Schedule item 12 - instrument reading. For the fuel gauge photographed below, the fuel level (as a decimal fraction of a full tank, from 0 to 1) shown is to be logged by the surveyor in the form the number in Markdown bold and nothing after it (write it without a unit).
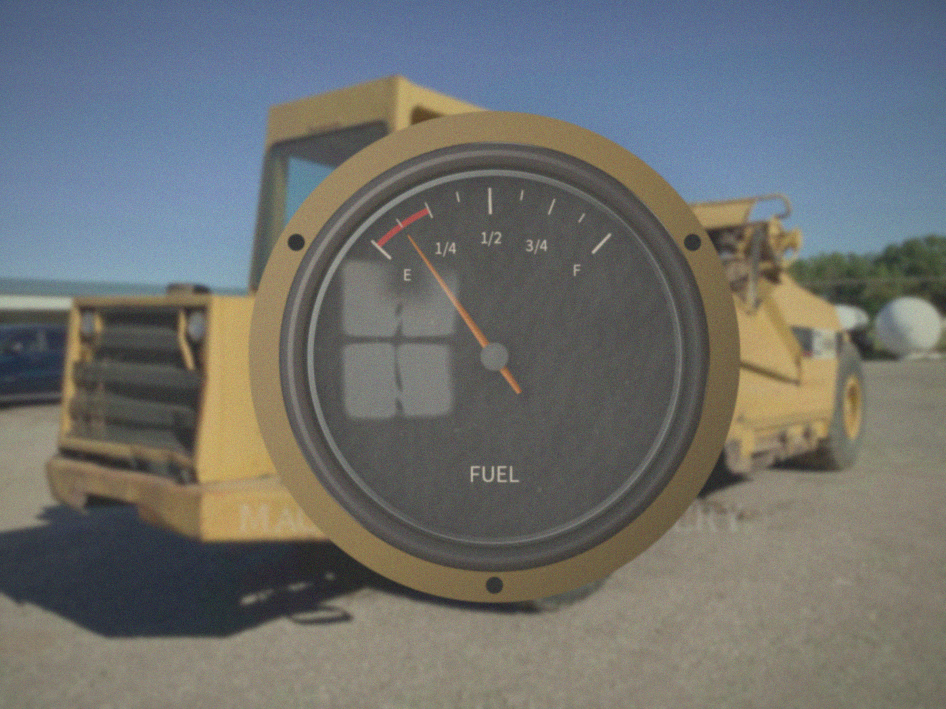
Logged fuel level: **0.125**
